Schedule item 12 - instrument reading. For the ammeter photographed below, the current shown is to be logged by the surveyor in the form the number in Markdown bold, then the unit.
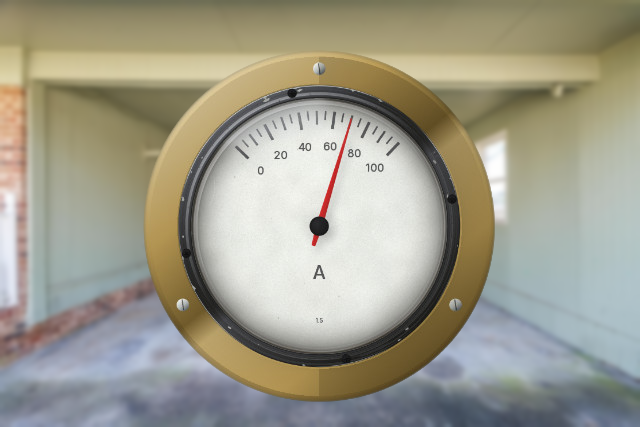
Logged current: **70** A
